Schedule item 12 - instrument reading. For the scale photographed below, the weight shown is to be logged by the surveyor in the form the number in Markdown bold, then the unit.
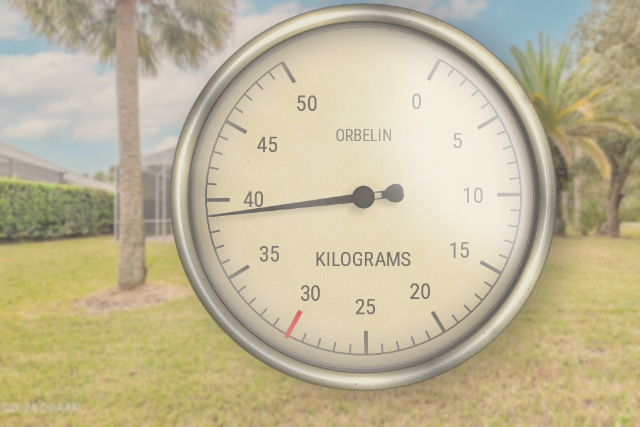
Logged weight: **39** kg
